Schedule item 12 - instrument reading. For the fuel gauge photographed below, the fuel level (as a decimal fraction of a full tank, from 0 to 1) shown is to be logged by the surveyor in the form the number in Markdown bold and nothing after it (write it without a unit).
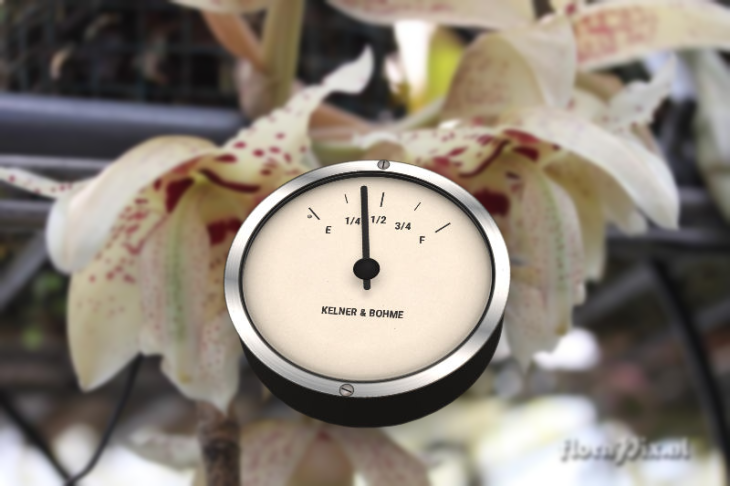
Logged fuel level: **0.375**
